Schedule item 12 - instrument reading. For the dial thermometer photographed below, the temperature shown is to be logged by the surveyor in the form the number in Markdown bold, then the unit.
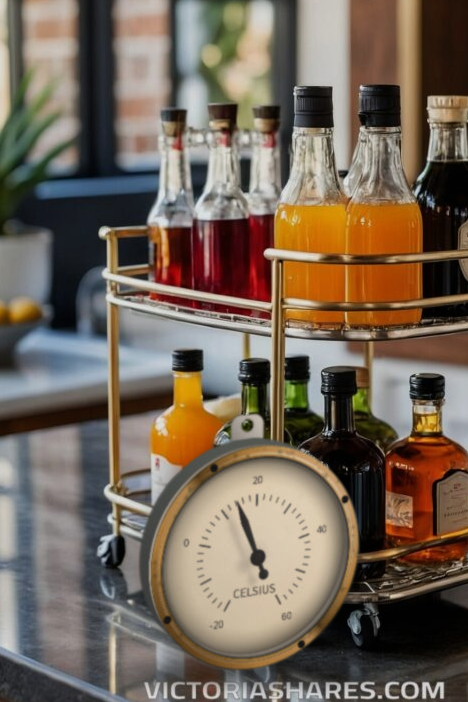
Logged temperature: **14** °C
